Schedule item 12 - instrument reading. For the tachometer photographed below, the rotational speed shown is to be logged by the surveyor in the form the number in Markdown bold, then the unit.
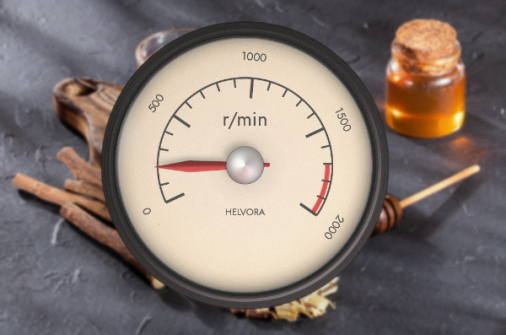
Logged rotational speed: **200** rpm
